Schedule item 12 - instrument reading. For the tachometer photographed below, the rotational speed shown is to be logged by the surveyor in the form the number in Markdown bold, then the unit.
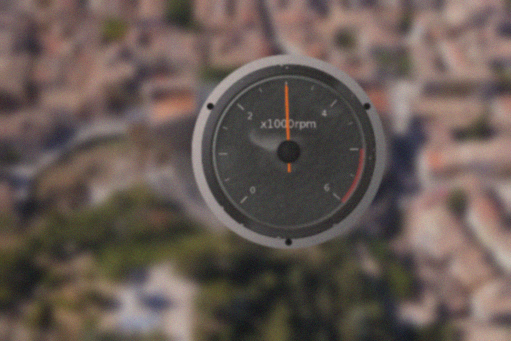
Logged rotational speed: **3000** rpm
